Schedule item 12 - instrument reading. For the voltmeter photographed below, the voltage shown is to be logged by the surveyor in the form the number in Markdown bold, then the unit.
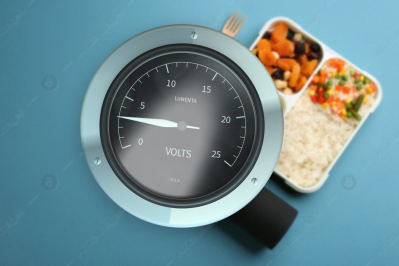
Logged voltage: **3** V
